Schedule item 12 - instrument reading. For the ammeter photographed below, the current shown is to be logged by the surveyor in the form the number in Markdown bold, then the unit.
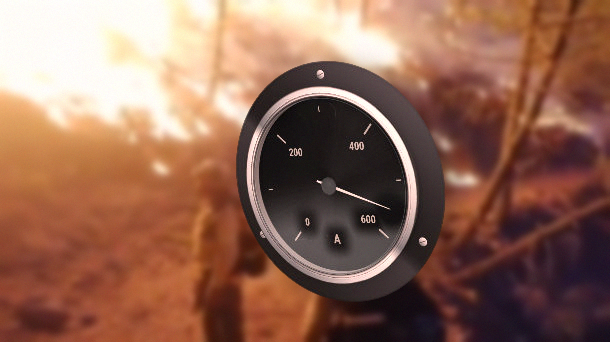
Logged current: **550** A
